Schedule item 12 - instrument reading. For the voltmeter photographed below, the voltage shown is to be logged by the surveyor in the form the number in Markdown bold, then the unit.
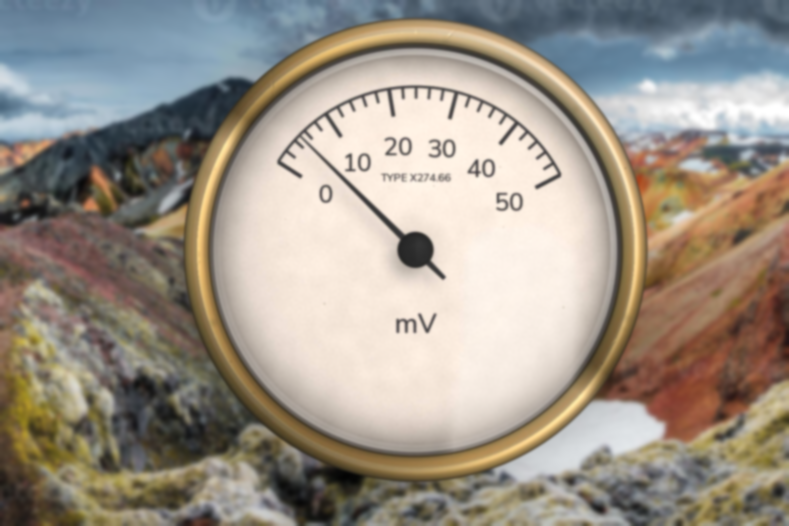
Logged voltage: **5** mV
